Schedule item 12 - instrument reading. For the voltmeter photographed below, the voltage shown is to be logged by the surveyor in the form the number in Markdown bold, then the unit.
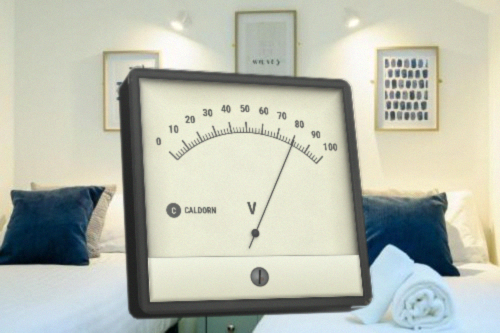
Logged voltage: **80** V
